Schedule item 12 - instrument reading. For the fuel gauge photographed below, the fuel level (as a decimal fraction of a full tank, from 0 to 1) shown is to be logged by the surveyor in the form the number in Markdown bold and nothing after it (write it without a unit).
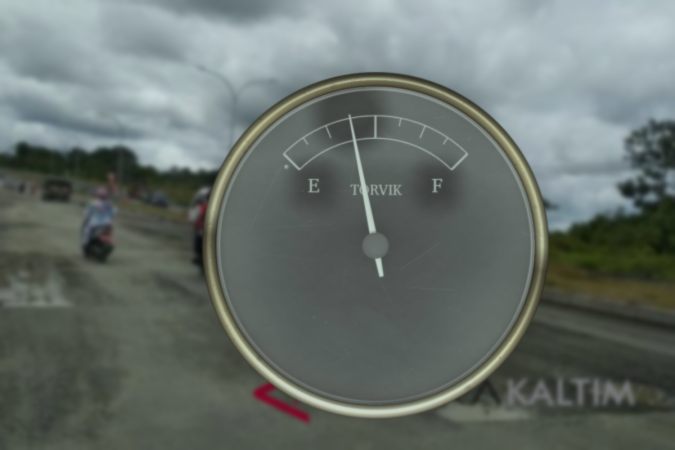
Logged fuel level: **0.375**
